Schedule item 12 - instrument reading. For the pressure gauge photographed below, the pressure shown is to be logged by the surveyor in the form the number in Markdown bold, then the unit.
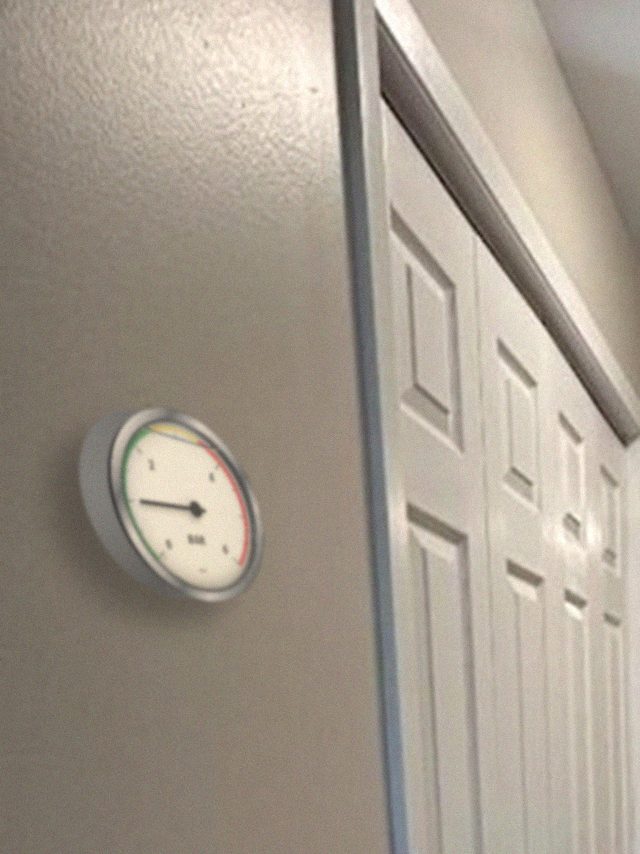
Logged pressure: **1** bar
